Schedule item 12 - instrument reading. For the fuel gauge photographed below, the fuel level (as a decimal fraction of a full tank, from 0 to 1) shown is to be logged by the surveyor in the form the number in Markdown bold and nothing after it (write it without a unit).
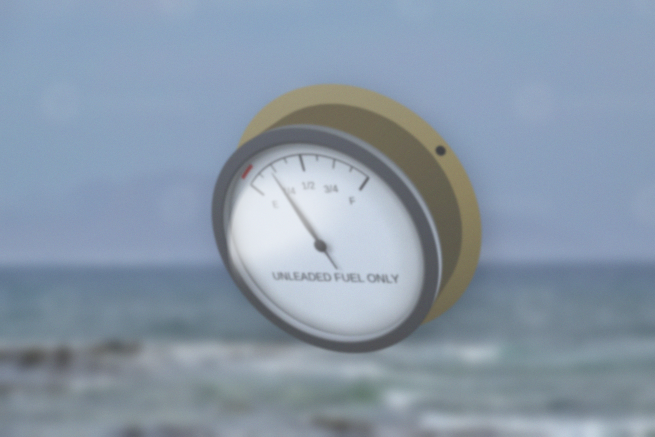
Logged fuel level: **0.25**
